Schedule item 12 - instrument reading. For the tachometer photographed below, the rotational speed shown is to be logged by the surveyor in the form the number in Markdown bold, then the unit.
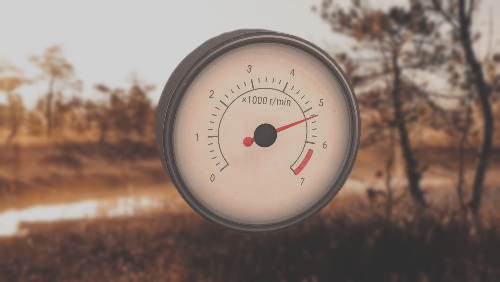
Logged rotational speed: **5200** rpm
